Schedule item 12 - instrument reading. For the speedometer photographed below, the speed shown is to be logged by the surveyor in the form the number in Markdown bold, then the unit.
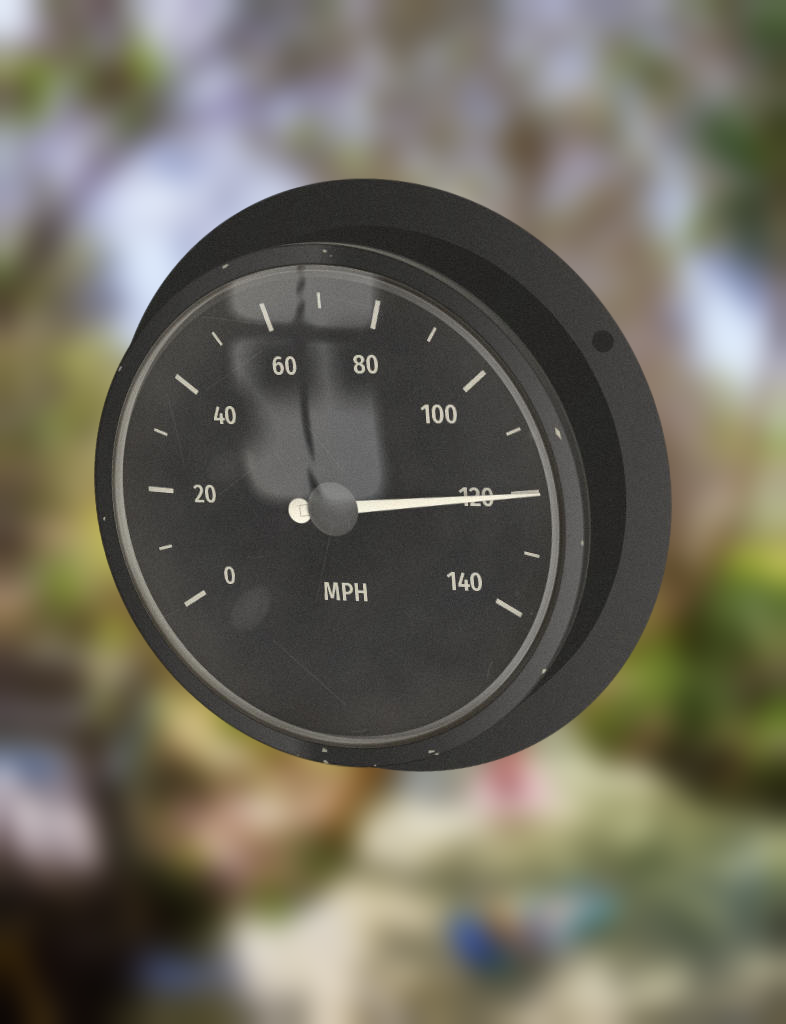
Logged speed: **120** mph
